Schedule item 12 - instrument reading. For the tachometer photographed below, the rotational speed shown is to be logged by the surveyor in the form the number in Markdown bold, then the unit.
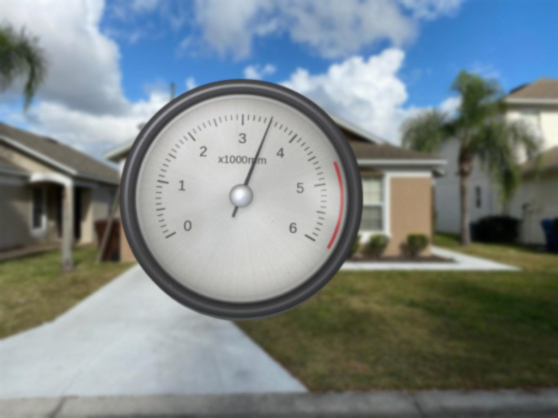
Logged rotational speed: **3500** rpm
